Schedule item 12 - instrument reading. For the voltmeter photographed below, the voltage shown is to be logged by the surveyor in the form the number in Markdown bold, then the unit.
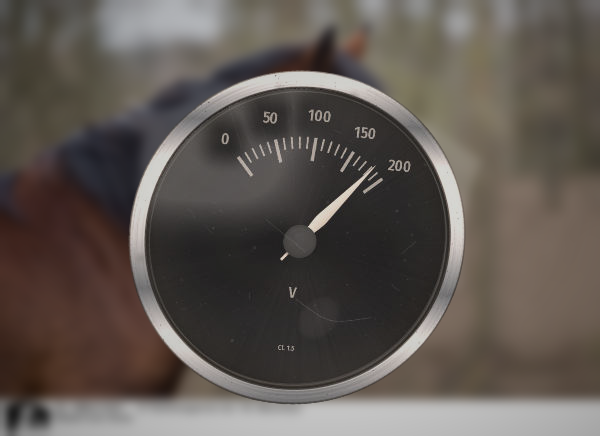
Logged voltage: **180** V
